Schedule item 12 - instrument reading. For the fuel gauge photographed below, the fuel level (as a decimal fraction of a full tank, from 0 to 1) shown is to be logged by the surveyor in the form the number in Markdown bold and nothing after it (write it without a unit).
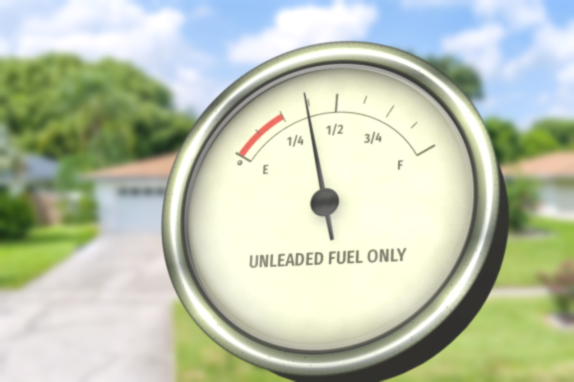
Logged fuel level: **0.375**
